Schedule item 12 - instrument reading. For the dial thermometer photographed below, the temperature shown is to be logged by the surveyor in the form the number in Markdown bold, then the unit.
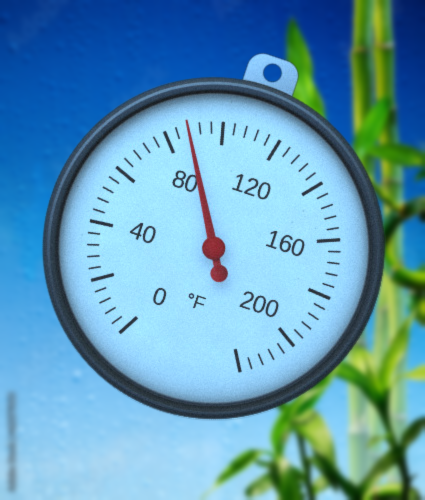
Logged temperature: **88** °F
